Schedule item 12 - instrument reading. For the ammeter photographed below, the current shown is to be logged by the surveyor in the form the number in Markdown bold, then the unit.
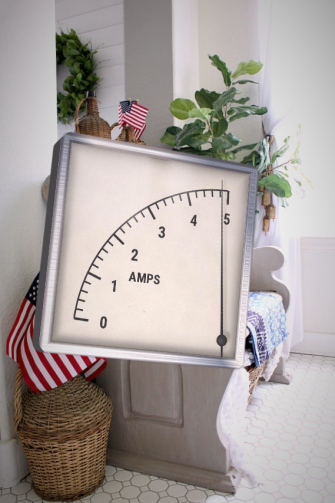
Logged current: **4.8** A
